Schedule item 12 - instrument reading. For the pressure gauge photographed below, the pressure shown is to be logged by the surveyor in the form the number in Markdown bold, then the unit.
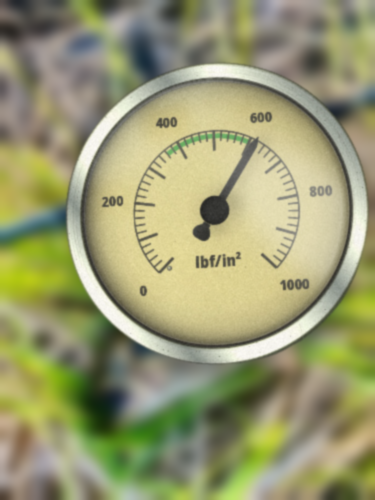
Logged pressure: **620** psi
